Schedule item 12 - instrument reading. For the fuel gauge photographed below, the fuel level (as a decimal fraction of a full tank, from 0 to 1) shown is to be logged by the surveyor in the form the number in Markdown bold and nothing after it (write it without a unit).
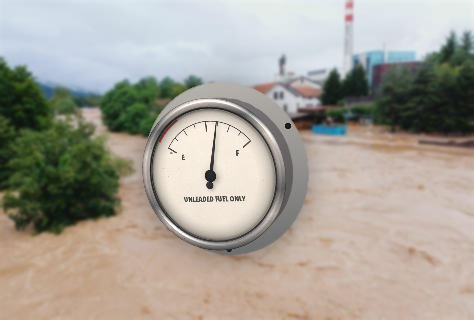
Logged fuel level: **0.625**
